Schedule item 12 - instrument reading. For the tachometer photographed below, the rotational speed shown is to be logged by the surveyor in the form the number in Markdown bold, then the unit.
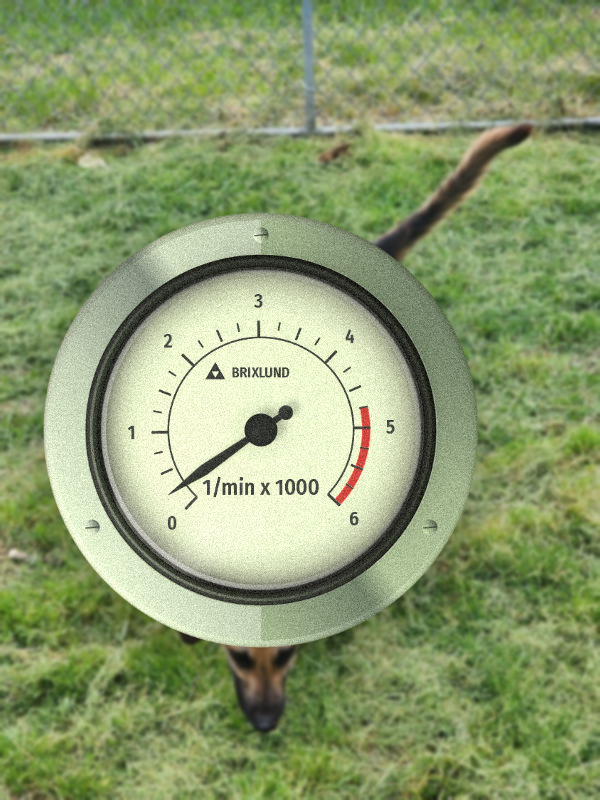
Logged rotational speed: **250** rpm
